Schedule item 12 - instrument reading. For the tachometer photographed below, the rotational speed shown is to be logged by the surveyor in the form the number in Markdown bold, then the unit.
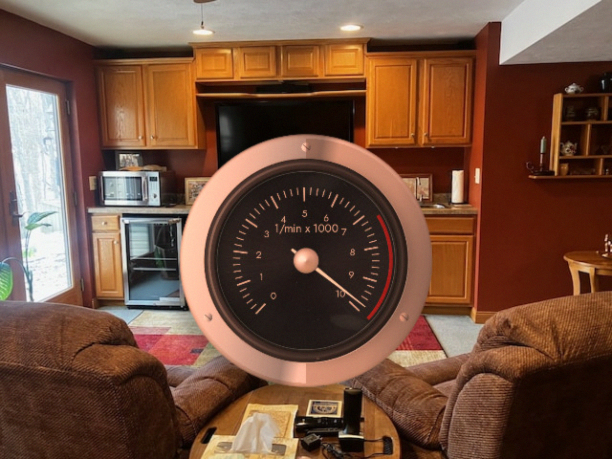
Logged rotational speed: **9800** rpm
